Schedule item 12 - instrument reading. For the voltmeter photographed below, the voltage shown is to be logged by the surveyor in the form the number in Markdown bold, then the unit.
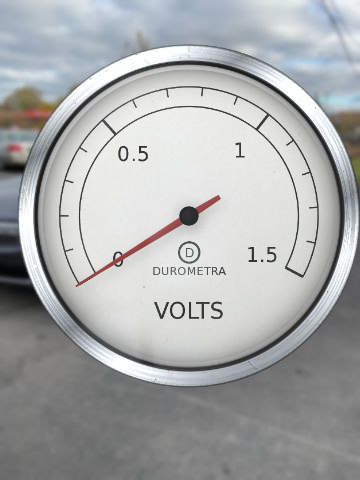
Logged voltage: **0** V
